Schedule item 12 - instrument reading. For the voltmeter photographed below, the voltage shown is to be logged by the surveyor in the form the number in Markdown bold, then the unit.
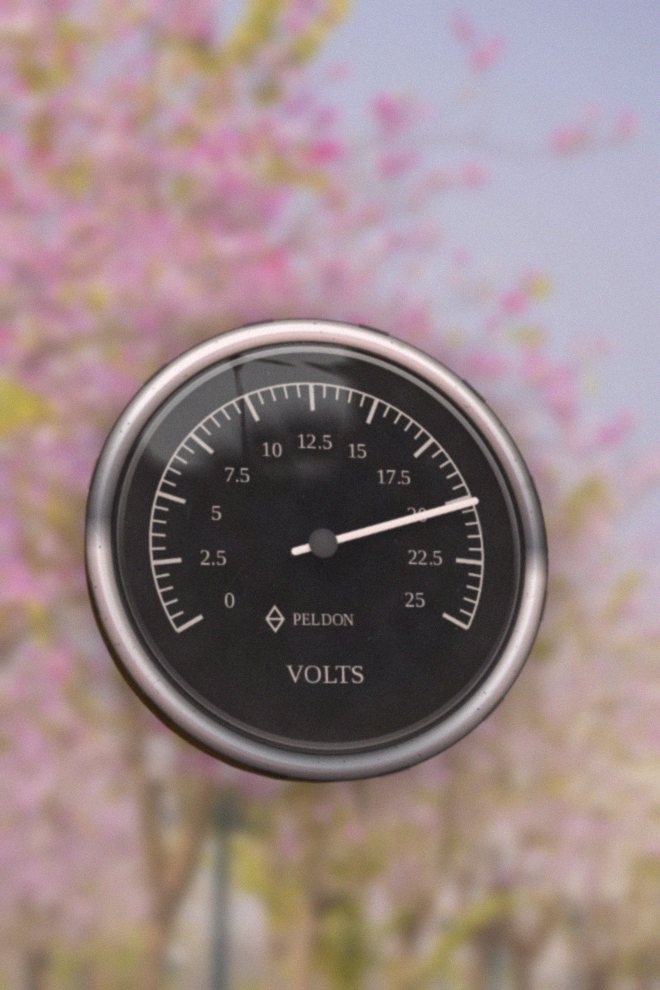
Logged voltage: **20.25** V
